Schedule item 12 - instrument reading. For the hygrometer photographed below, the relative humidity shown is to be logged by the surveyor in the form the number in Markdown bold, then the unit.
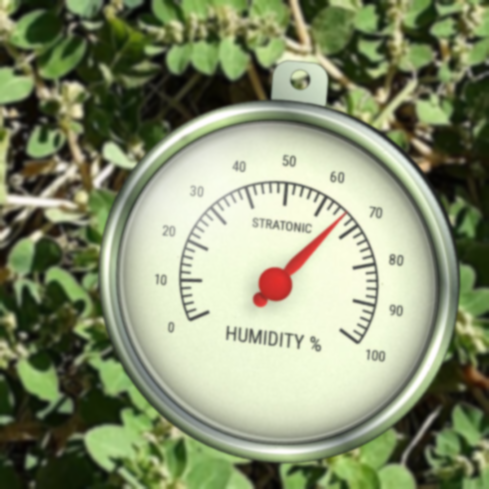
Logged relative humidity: **66** %
